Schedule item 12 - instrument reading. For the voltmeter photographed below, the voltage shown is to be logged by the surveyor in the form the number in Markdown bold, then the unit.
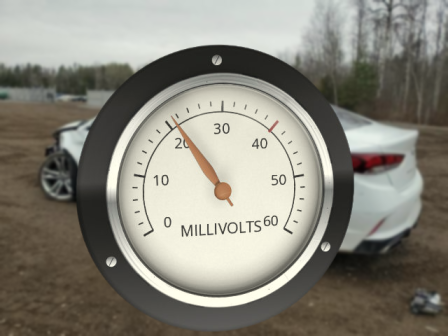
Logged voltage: **21** mV
